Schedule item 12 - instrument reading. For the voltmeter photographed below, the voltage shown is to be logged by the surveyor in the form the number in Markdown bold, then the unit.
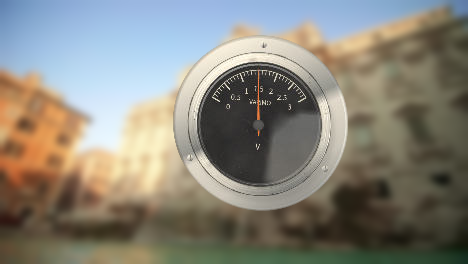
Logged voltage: **1.5** V
